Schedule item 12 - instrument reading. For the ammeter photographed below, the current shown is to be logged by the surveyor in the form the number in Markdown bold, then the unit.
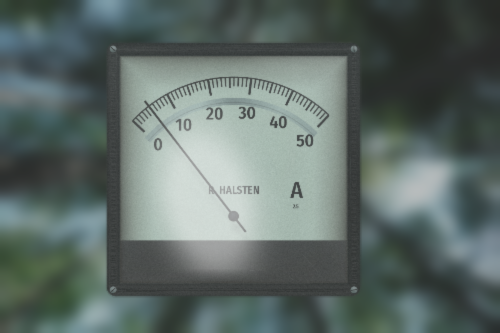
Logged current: **5** A
